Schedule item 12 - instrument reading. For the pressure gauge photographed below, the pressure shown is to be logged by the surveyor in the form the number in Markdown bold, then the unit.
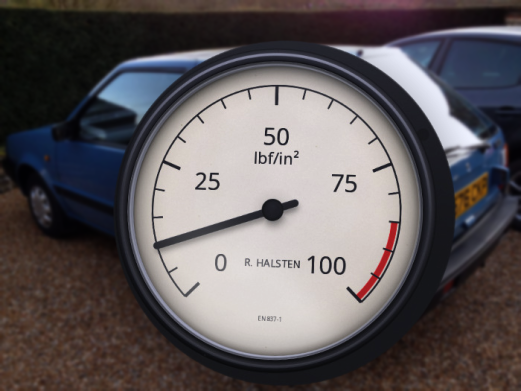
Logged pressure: **10** psi
